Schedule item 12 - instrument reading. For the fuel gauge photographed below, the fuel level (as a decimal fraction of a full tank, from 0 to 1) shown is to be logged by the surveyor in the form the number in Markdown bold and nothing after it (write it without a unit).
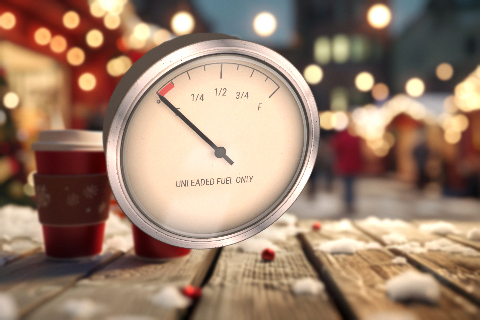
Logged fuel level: **0**
